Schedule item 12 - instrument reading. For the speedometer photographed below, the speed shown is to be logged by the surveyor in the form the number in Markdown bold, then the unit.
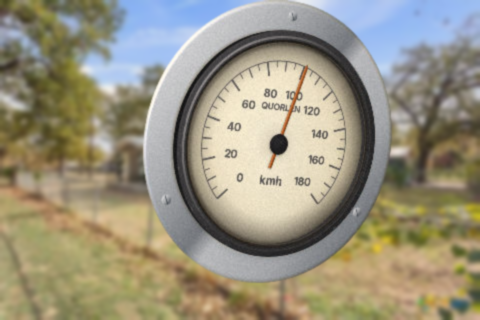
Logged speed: **100** km/h
